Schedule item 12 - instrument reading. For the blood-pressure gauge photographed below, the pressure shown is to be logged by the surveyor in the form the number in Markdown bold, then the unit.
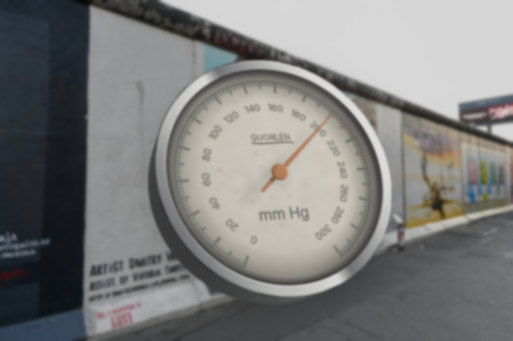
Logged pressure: **200** mmHg
